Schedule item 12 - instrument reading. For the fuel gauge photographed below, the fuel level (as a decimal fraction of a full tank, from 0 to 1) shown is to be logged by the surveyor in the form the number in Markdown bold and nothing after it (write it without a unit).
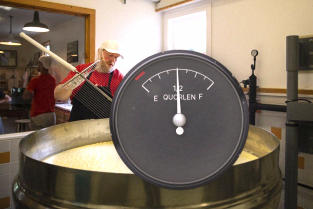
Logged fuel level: **0.5**
